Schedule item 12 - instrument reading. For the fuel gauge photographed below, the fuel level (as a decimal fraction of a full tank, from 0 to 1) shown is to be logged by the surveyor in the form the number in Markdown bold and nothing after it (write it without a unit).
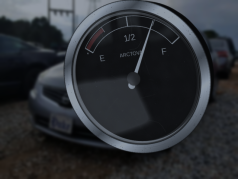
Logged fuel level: **0.75**
